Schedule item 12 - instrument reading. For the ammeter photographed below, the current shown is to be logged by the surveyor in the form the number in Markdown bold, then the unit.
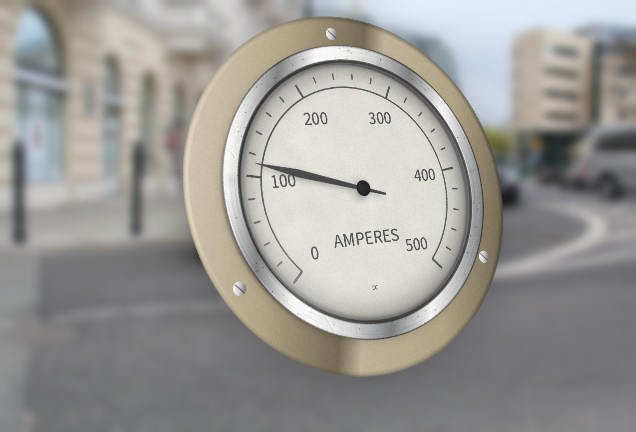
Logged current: **110** A
